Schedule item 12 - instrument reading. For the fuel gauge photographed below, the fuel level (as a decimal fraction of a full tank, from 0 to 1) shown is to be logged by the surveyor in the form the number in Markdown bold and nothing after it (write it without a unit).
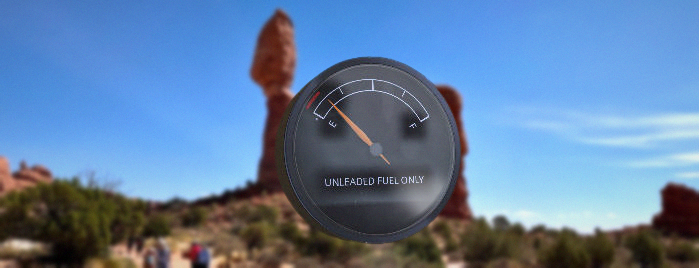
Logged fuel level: **0.125**
